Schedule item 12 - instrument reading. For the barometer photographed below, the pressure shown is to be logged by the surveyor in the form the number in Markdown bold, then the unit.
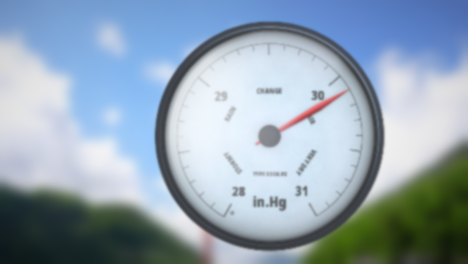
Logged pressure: **30.1** inHg
